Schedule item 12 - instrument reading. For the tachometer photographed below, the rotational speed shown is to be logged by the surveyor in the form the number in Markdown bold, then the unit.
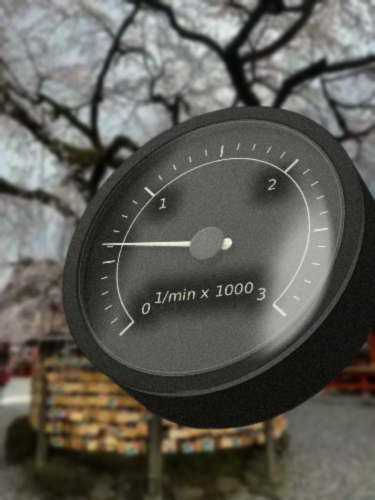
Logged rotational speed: **600** rpm
